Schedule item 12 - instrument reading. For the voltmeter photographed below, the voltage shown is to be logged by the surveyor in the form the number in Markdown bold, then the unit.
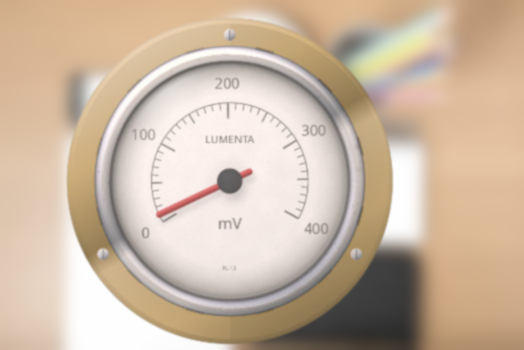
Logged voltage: **10** mV
